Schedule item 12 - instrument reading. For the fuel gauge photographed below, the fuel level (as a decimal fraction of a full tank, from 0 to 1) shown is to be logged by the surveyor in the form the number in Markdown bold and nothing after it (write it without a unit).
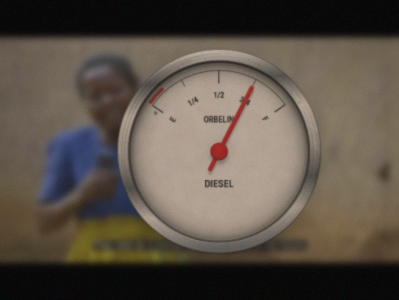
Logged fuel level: **0.75**
